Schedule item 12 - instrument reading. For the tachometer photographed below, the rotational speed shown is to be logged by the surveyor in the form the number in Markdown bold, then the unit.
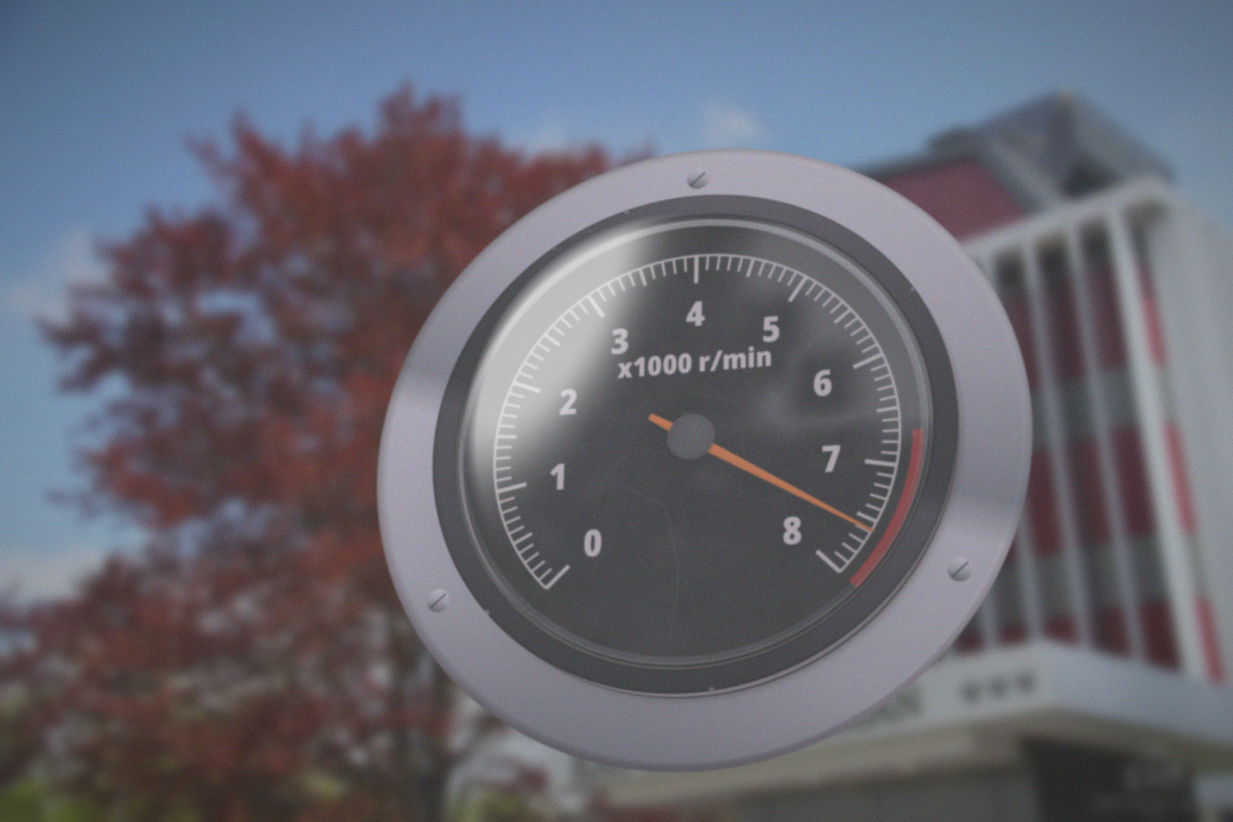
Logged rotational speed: **7600** rpm
